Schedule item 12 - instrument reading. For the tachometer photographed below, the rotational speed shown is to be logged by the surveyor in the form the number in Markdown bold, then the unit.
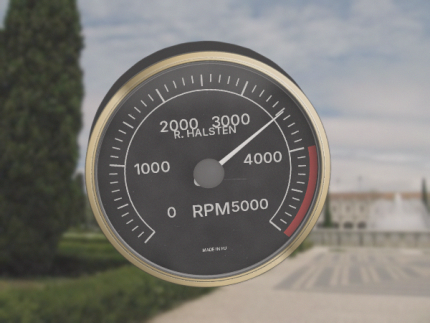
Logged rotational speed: **3500** rpm
